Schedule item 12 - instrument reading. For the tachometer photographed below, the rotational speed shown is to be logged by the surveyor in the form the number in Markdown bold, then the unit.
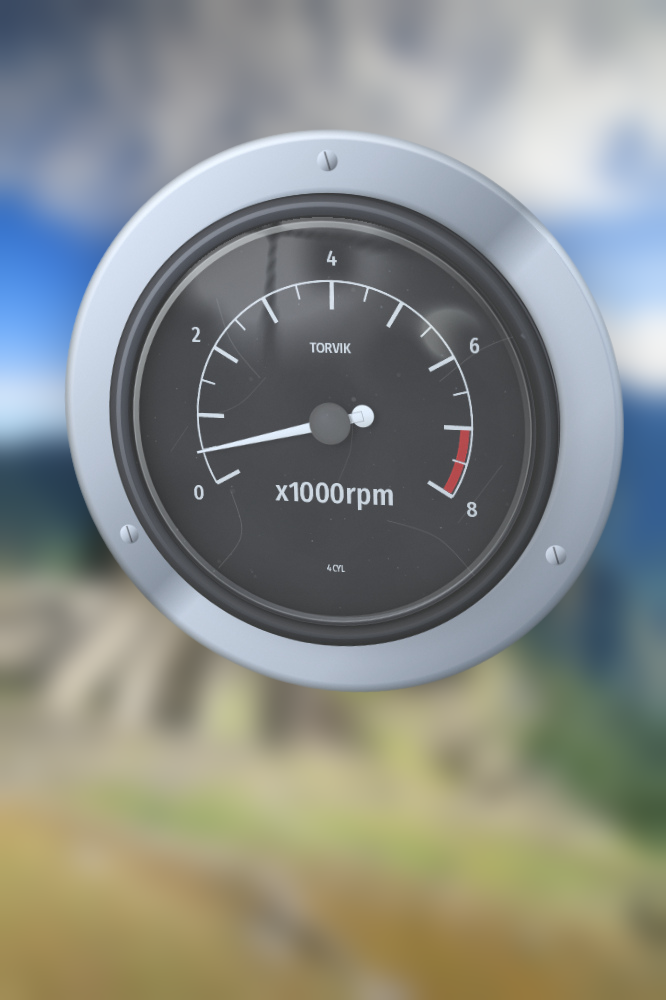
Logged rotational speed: **500** rpm
